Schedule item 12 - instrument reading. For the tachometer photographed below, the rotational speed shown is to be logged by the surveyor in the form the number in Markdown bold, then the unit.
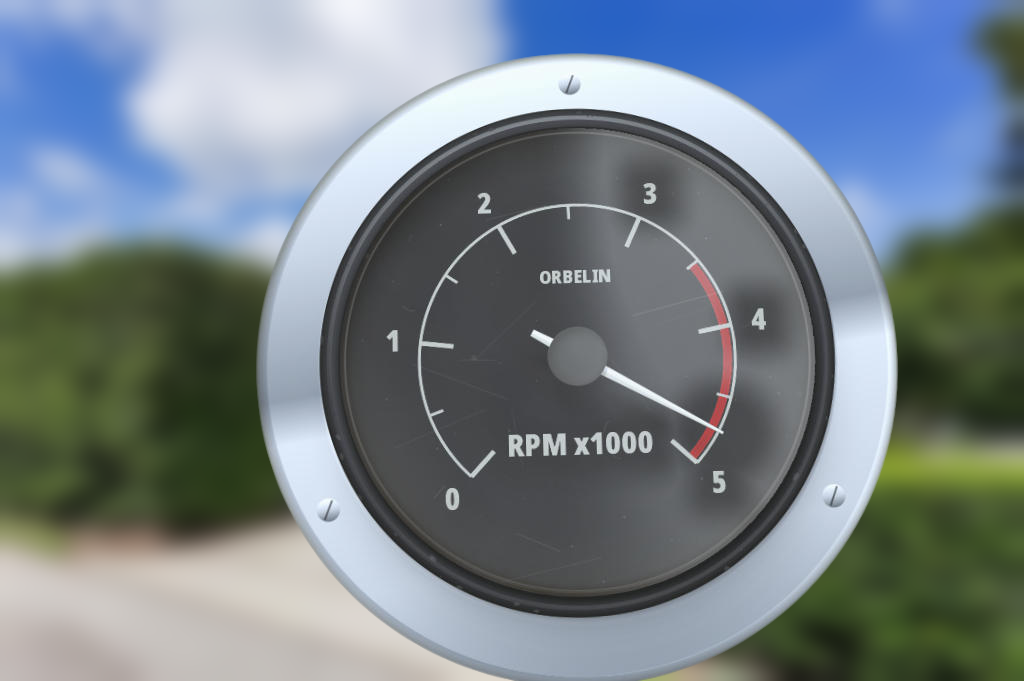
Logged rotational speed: **4750** rpm
